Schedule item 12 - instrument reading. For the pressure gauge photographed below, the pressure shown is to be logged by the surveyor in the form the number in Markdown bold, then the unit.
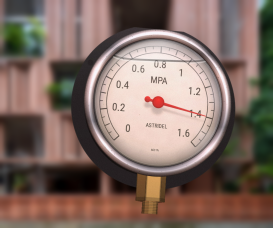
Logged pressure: **1.4** MPa
